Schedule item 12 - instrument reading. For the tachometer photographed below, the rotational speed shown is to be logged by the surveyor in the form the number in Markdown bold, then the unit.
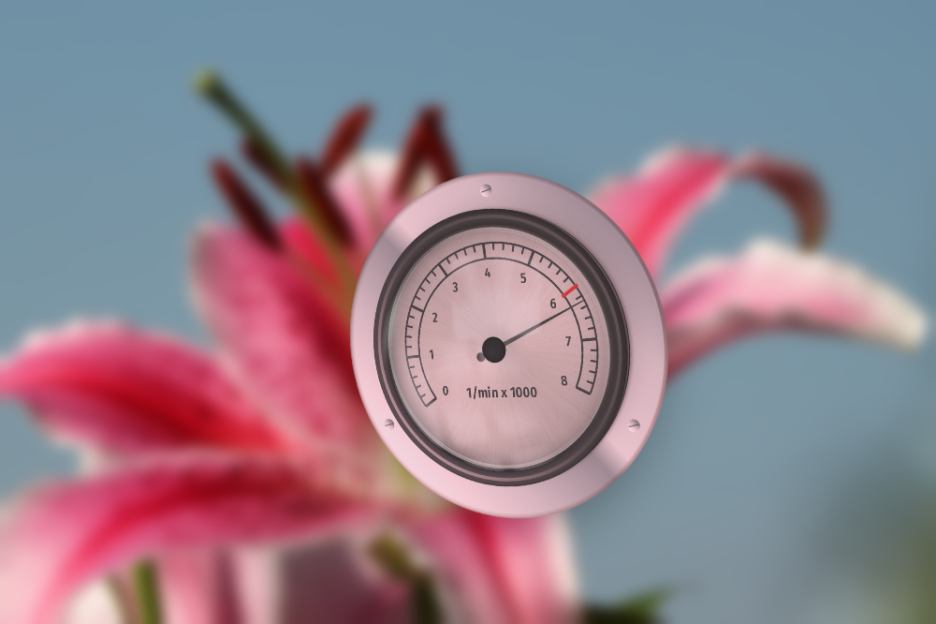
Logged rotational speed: **6300** rpm
